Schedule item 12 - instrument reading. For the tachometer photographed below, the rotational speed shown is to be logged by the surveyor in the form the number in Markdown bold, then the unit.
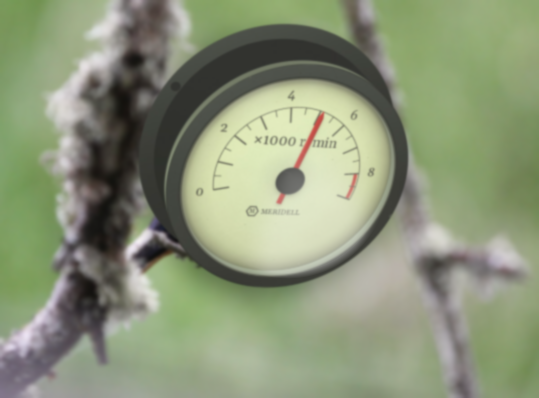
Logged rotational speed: **5000** rpm
